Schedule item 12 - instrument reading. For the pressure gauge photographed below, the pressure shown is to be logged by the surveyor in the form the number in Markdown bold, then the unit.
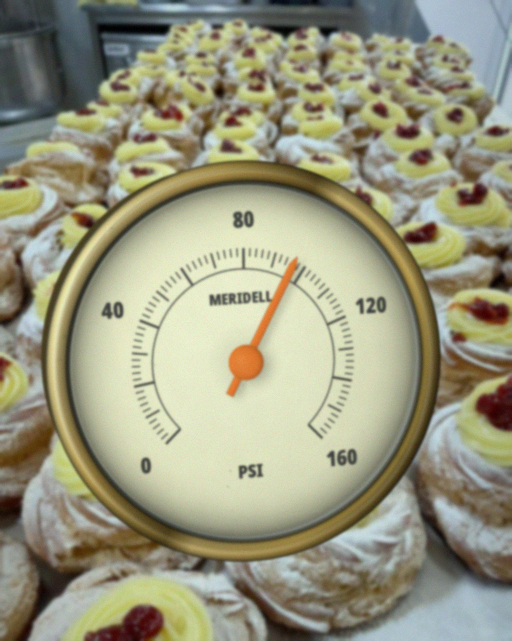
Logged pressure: **96** psi
